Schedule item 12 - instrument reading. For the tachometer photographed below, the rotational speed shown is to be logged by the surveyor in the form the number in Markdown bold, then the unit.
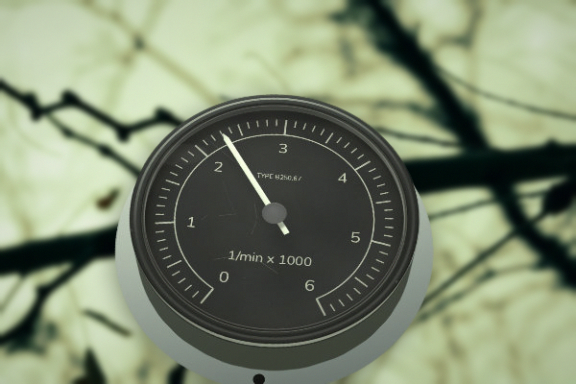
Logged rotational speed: **2300** rpm
